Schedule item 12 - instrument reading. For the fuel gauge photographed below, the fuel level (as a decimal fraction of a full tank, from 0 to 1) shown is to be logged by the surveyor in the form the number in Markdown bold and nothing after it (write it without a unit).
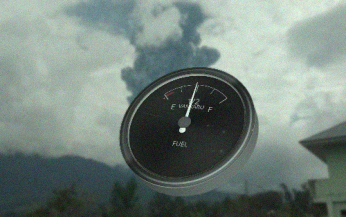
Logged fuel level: **0.5**
